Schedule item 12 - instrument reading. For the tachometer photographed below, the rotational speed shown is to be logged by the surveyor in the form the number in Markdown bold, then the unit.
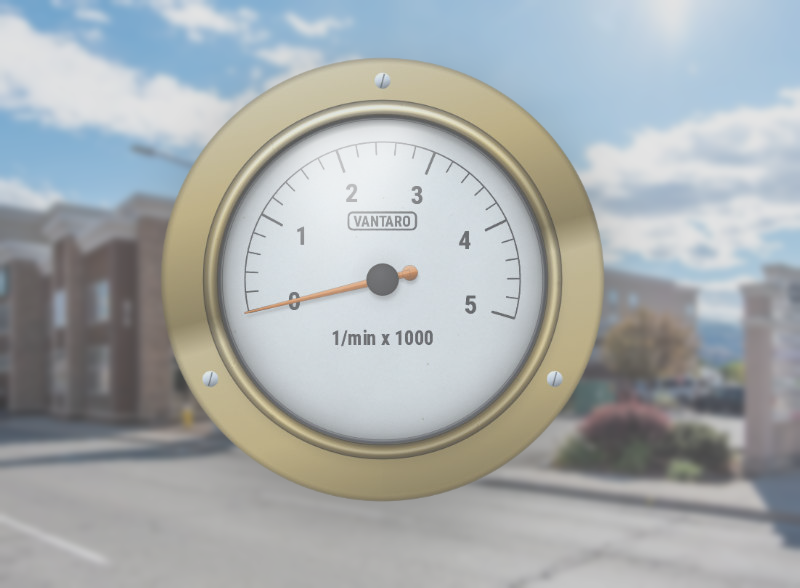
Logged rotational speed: **0** rpm
